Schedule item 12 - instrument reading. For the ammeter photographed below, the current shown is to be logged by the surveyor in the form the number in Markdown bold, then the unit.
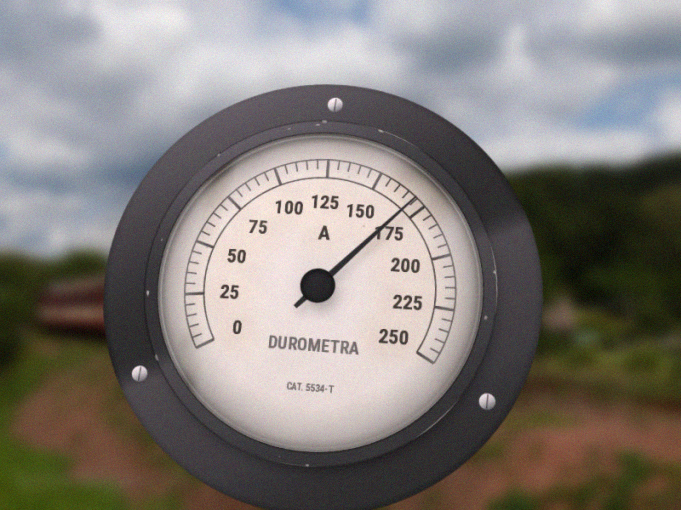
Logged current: **170** A
